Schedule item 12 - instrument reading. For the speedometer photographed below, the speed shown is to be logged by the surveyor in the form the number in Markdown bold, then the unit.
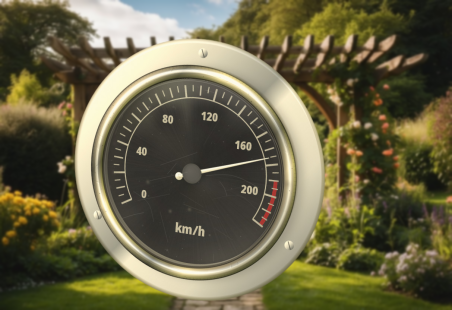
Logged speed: **175** km/h
